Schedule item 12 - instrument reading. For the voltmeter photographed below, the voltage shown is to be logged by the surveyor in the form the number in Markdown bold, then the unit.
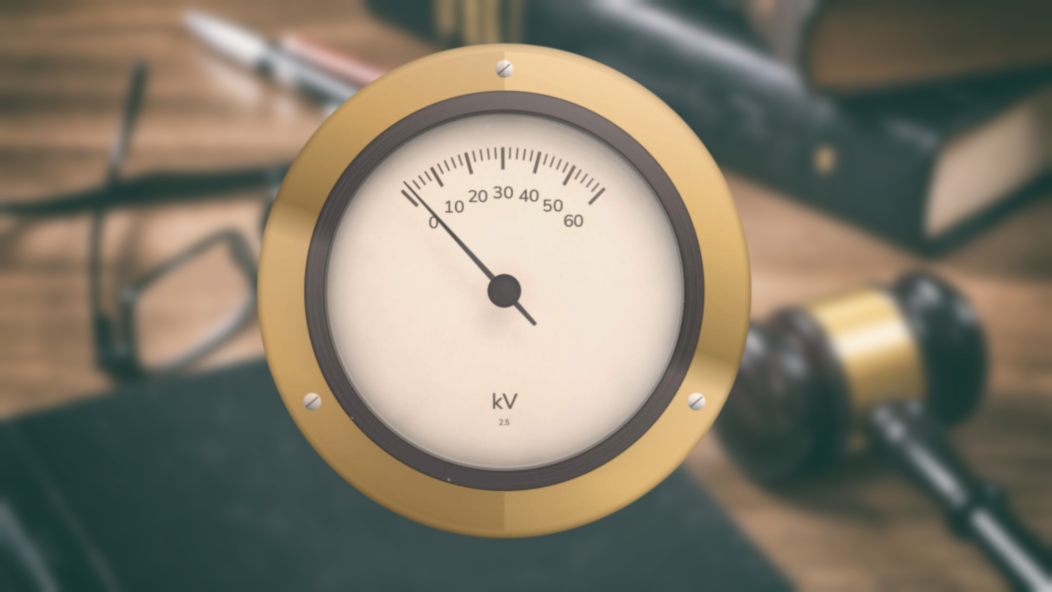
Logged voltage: **2** kV
